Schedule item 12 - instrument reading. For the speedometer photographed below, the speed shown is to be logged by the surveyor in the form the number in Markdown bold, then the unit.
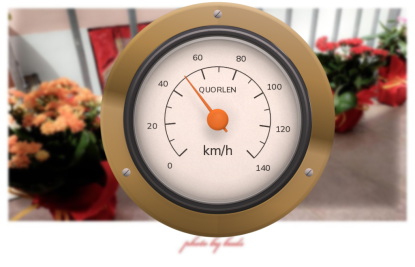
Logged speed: **50** km/h
